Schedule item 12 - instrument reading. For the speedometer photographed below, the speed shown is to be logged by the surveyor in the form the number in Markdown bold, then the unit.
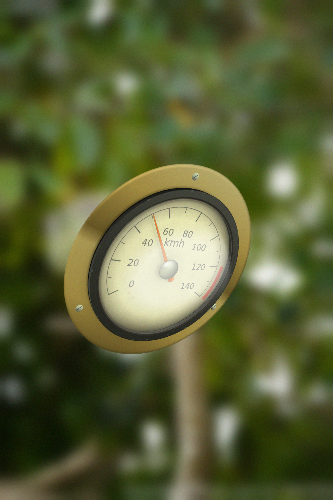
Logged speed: **50** km/h
